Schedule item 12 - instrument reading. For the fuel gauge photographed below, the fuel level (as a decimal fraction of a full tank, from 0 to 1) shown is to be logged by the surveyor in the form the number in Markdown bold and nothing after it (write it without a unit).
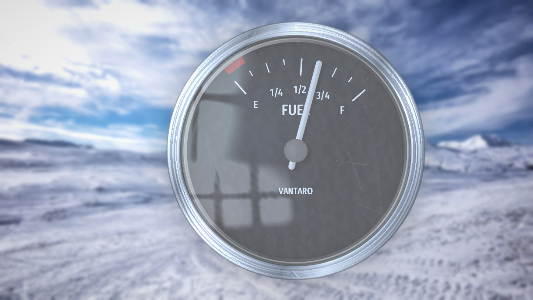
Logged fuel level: **0.625**
